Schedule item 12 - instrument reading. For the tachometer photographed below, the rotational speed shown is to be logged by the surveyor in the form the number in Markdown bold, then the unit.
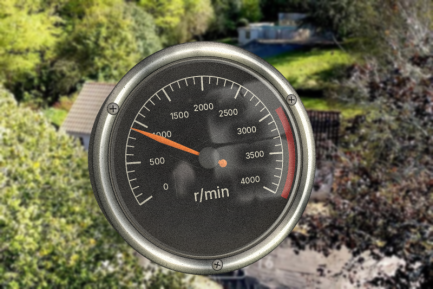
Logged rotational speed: **900** rpm
